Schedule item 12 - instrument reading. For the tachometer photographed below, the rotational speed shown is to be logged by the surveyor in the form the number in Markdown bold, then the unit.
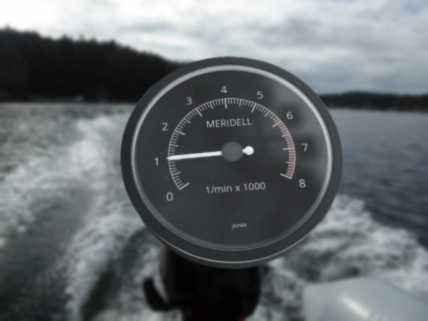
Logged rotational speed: **1000** rpm
